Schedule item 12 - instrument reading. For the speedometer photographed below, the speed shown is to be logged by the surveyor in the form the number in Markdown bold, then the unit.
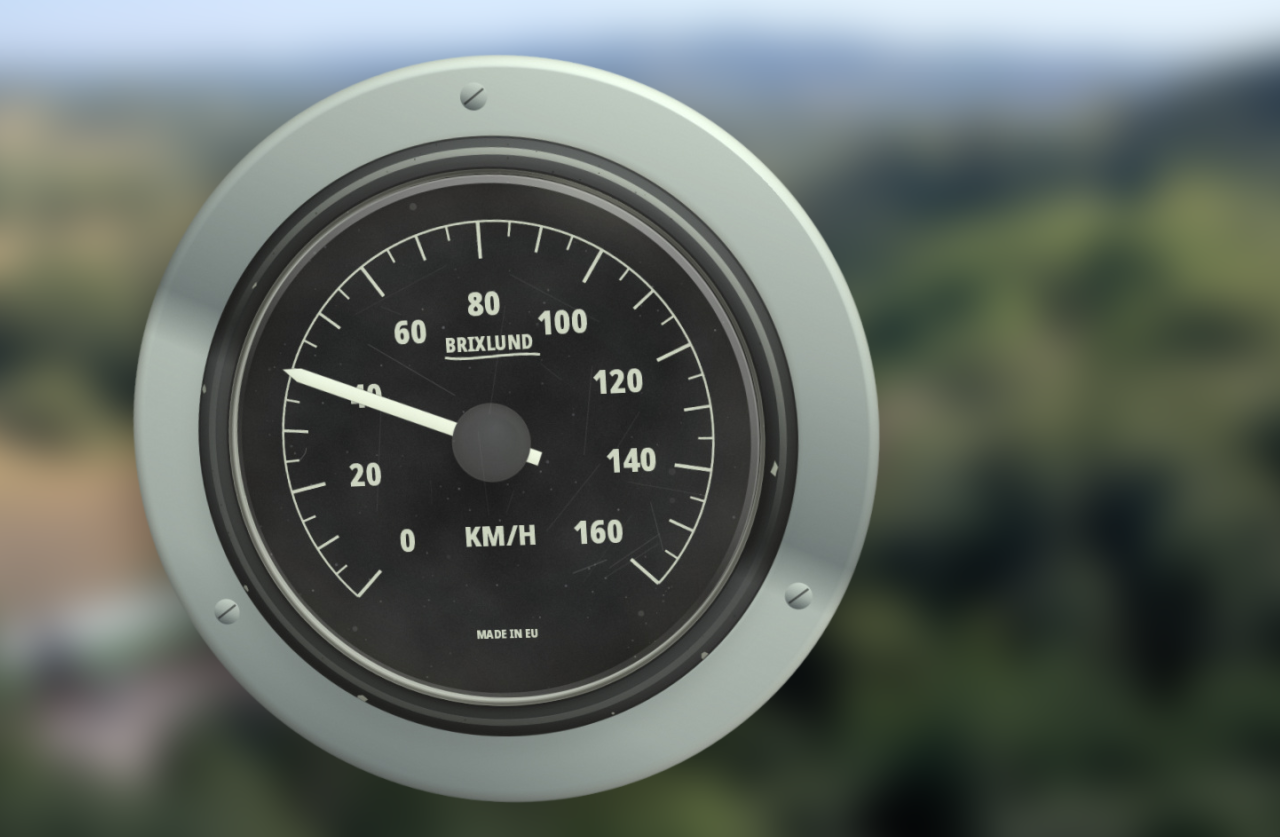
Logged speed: **40** km/h
